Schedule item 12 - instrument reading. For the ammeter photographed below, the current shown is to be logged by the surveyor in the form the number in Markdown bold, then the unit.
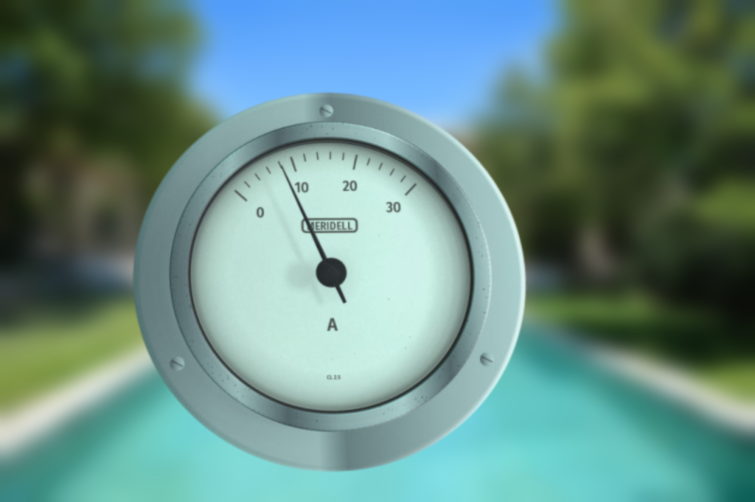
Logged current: **8** A
